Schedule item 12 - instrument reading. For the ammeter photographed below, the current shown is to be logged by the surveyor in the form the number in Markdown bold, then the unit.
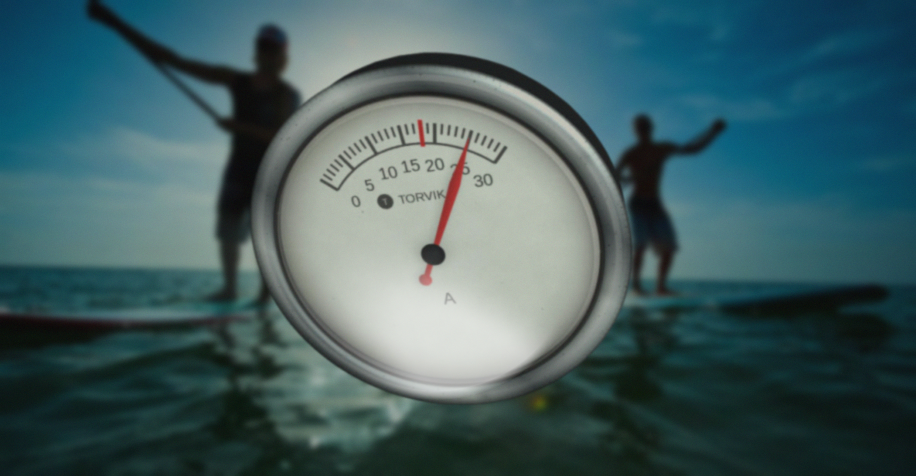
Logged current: **25** A
